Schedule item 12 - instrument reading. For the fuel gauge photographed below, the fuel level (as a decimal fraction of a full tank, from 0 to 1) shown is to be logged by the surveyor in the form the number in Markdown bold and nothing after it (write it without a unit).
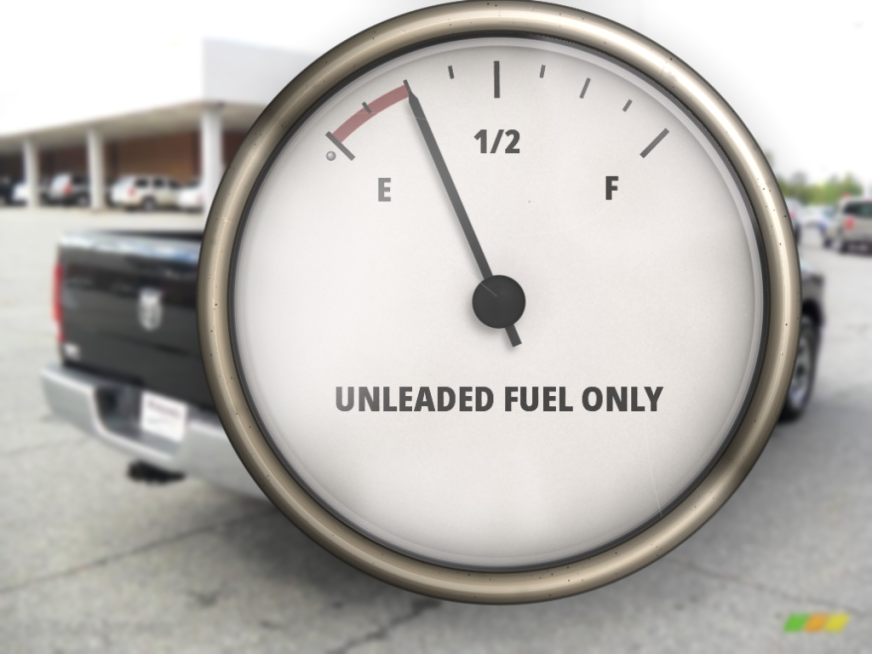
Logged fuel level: **0.25**
